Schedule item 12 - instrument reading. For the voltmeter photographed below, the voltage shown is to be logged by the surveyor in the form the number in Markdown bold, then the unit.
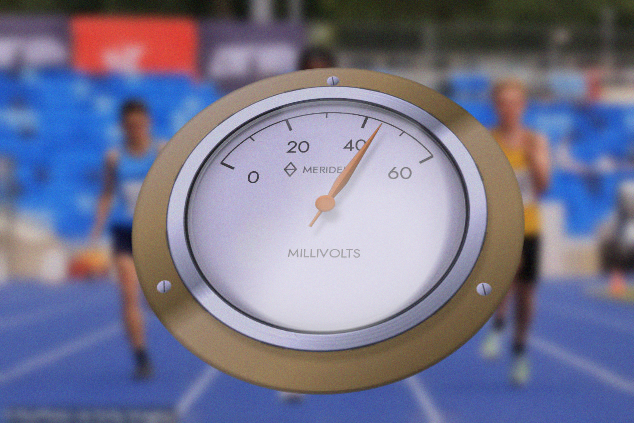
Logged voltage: **45** mV
